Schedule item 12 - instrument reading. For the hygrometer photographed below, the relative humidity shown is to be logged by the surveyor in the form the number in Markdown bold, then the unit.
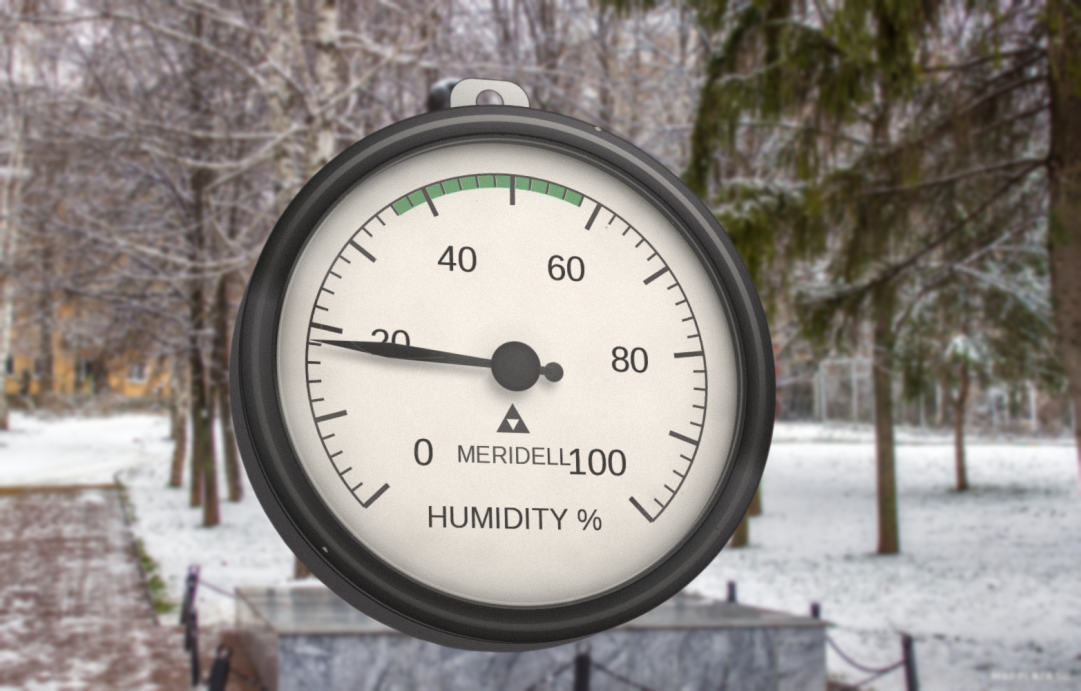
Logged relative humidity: **18** %
